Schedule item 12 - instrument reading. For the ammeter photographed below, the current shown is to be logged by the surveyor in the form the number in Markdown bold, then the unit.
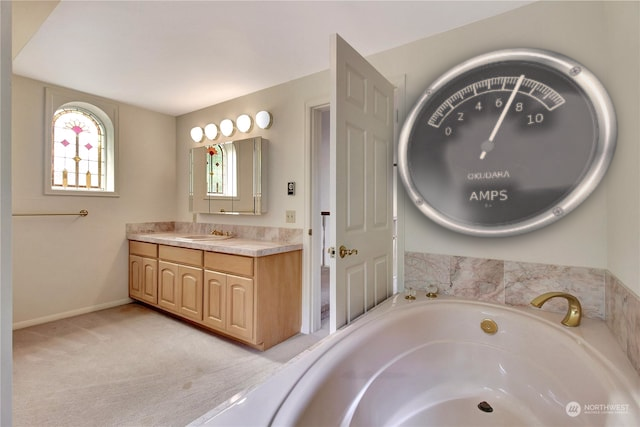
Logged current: **7** A
